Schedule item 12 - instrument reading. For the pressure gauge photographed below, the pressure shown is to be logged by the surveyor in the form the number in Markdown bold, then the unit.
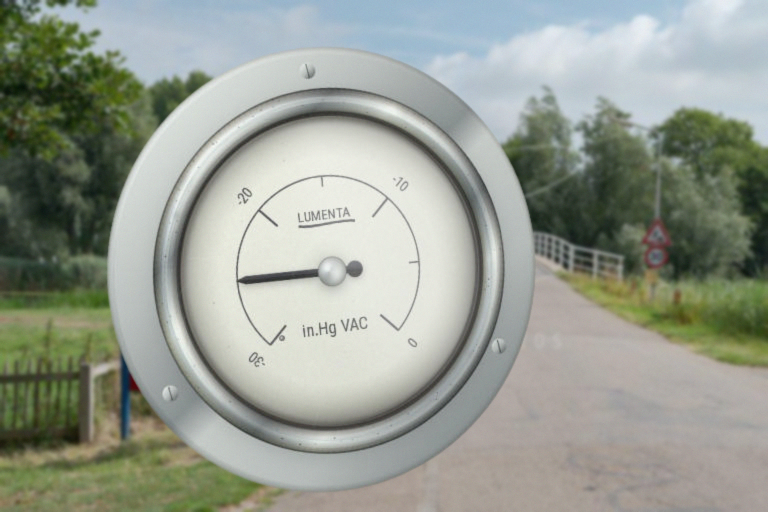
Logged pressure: **-25** inHg
